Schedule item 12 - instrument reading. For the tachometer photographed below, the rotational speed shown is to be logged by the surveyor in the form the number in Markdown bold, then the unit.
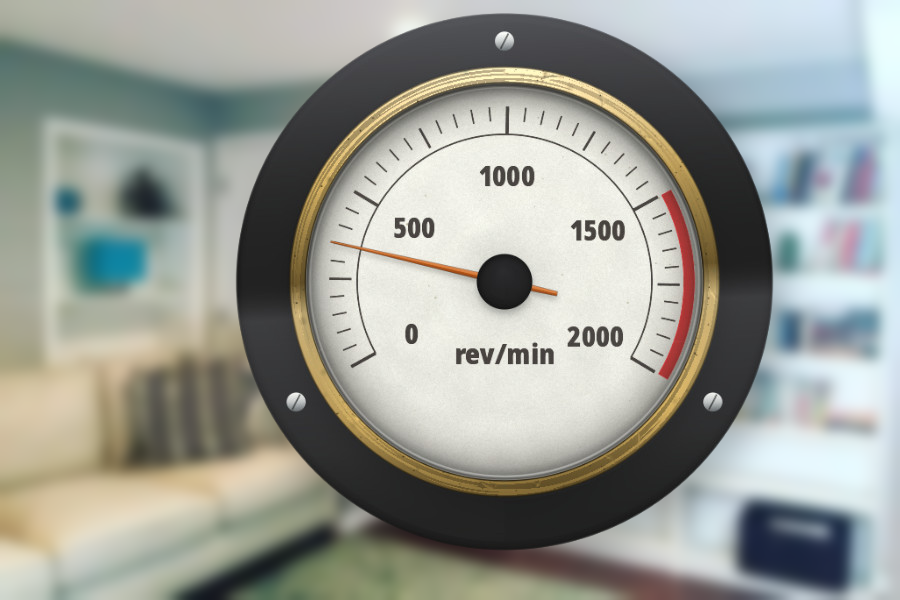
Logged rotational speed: **350** rpm
